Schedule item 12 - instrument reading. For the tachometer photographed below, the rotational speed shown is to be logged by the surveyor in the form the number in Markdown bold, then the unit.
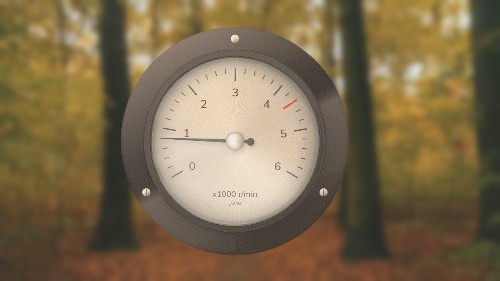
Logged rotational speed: **800** rpm
